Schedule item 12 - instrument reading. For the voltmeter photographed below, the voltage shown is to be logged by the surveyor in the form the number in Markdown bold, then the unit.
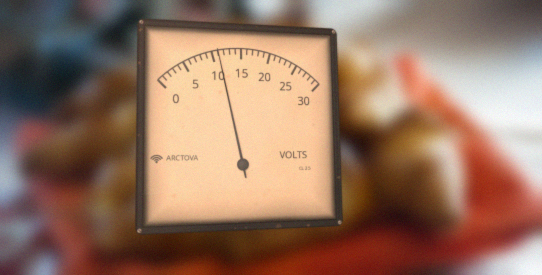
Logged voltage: **11** V
